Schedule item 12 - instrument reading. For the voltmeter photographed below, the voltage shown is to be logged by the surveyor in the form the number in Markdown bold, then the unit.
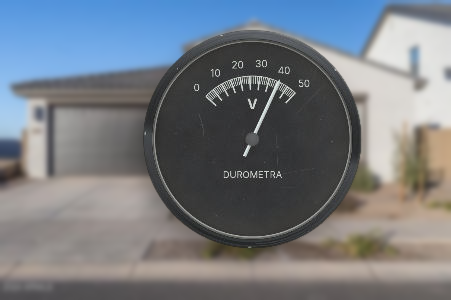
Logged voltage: **40** V
